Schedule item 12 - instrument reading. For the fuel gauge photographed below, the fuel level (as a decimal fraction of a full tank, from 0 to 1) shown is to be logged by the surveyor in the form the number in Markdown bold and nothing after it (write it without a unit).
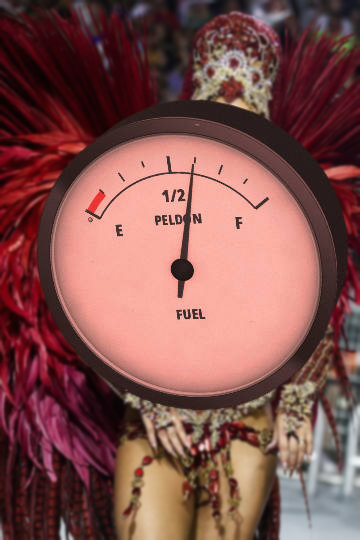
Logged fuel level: **0.625**
